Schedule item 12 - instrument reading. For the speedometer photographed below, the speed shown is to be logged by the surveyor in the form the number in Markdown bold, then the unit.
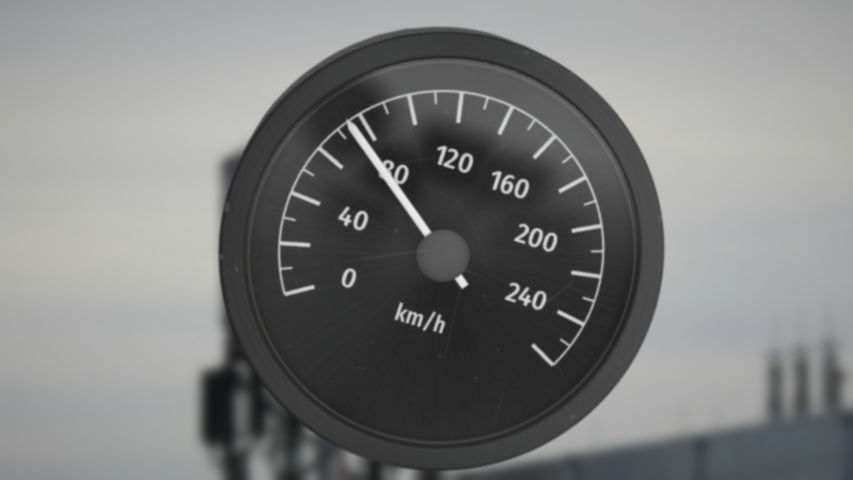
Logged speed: **75** km/h
